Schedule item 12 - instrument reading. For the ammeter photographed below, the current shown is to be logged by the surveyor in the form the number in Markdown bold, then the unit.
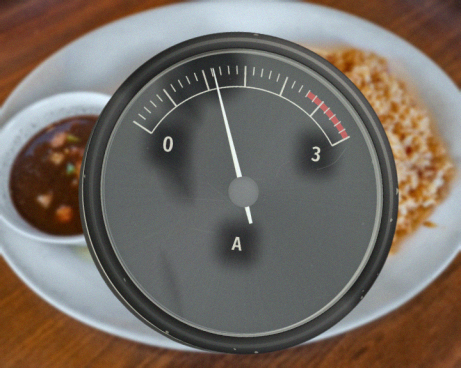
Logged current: **1.1** A
